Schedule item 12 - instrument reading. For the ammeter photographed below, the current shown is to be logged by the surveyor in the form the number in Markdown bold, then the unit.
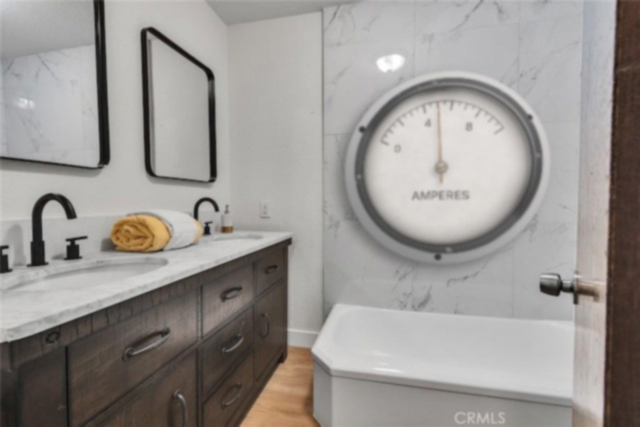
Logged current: **5** A
